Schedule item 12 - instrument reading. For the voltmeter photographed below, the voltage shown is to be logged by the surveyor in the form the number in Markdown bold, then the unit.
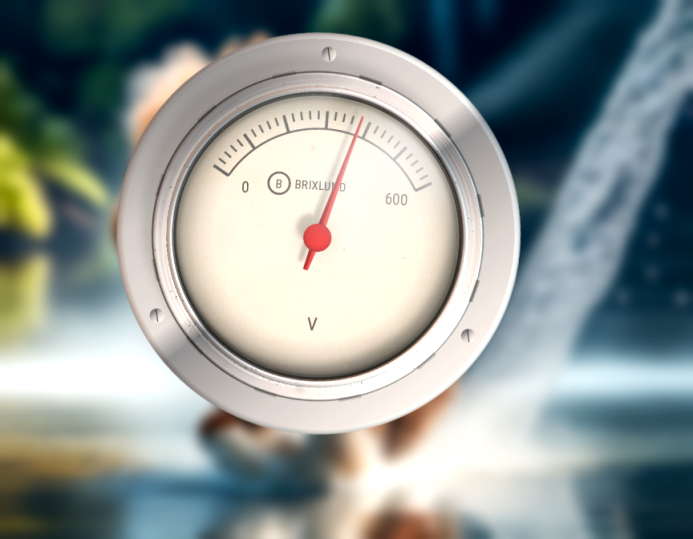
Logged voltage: **380** V
